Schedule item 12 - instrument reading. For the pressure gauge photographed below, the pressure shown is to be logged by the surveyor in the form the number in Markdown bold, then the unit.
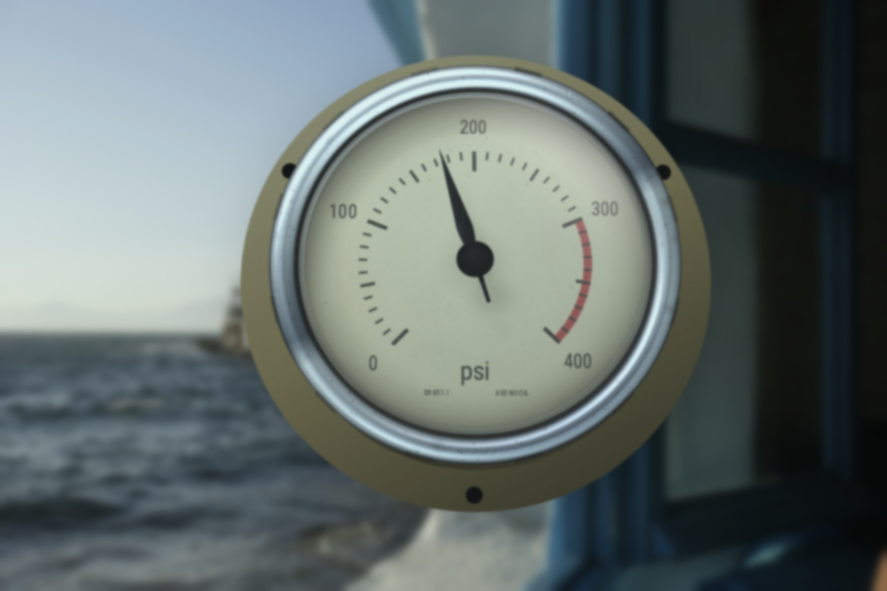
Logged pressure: **175** psi
